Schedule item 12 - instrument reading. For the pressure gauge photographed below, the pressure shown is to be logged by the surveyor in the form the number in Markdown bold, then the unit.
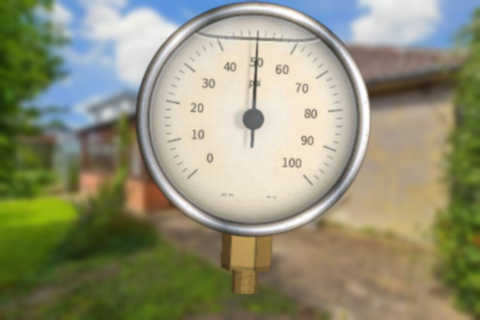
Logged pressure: **50** psi
